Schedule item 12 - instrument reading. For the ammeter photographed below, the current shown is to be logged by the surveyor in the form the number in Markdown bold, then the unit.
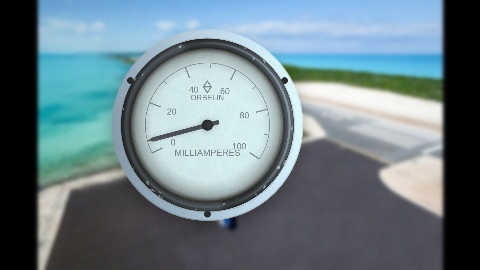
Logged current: **5** mA
